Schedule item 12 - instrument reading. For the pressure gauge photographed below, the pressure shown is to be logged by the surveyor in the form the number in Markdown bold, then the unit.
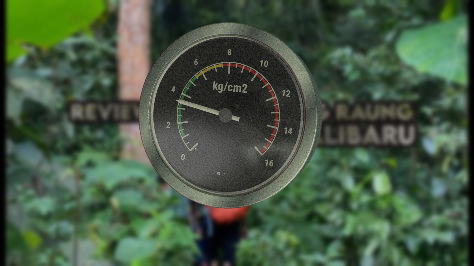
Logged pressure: **3.5** kg/cm²
